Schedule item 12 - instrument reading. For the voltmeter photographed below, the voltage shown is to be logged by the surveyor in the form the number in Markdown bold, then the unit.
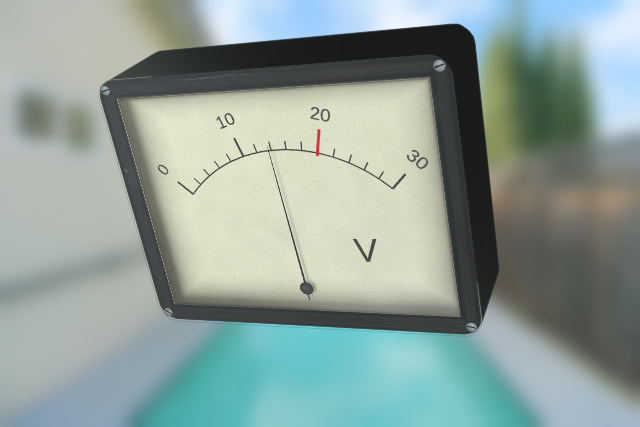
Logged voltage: **14** V
